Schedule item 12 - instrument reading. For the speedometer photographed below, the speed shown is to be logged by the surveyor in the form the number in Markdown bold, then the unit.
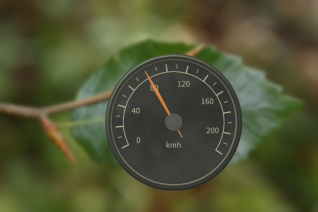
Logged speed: **80** km/h
